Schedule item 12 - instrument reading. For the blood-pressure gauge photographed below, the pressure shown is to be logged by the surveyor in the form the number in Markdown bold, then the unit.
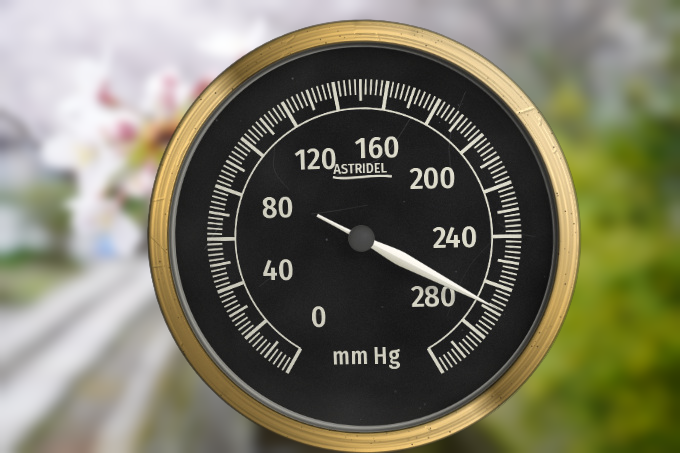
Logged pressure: **268** mmHg
